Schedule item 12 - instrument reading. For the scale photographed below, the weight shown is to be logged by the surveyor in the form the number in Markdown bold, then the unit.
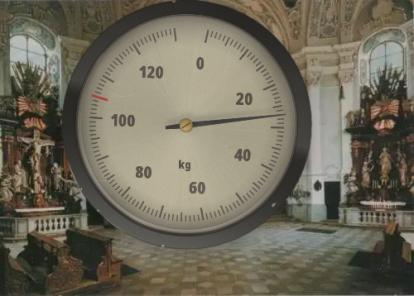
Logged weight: **27** kg
